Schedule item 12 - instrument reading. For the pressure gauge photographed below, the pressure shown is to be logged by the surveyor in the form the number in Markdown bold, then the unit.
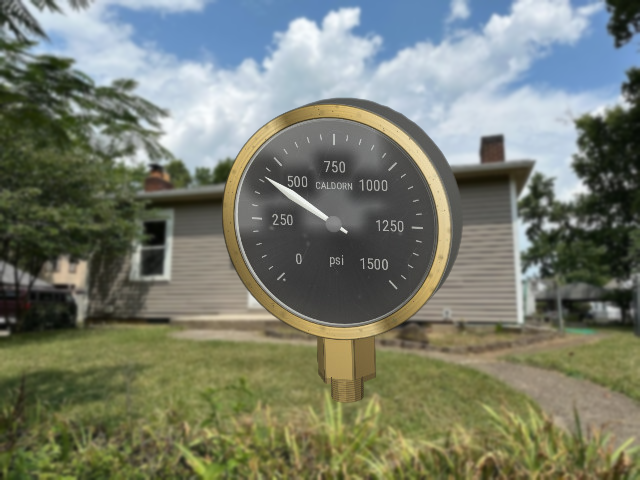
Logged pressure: **425** psi
